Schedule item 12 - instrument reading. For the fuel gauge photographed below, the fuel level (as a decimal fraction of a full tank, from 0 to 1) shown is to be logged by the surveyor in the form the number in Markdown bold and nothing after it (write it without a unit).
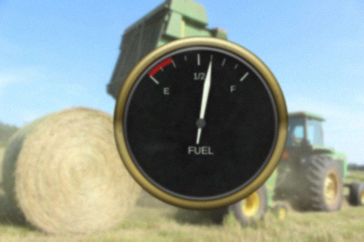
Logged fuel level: **0.625**
